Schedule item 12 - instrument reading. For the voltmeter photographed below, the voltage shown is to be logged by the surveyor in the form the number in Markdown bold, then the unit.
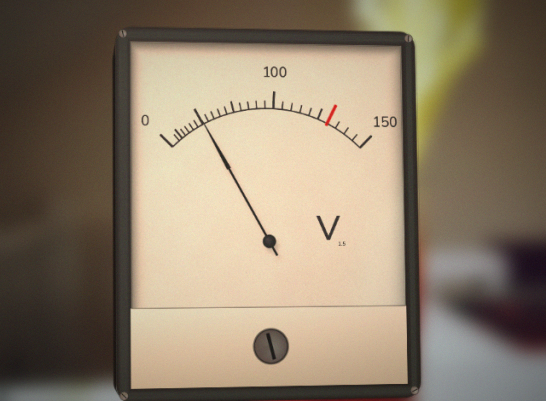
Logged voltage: **50** V
